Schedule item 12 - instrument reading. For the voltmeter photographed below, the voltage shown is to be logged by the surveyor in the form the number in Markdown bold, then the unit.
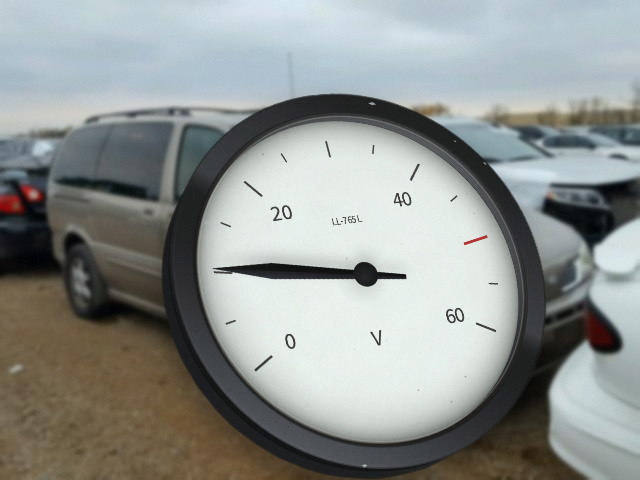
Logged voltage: **10** V
